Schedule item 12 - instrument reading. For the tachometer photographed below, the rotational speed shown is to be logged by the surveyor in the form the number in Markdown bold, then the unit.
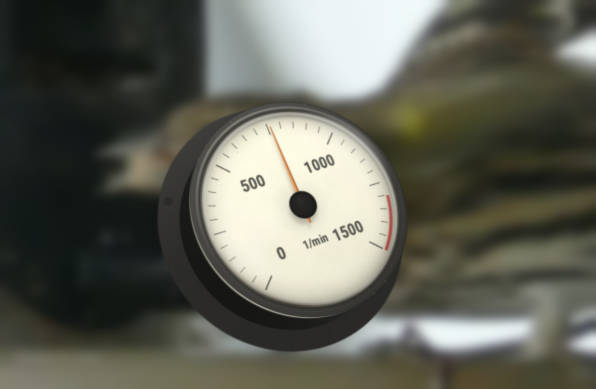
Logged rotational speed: **750** rpm
